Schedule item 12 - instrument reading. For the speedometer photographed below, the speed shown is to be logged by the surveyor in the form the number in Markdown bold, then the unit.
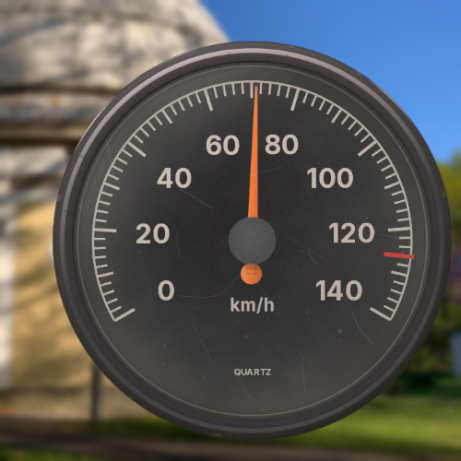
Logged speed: **71** km/h
